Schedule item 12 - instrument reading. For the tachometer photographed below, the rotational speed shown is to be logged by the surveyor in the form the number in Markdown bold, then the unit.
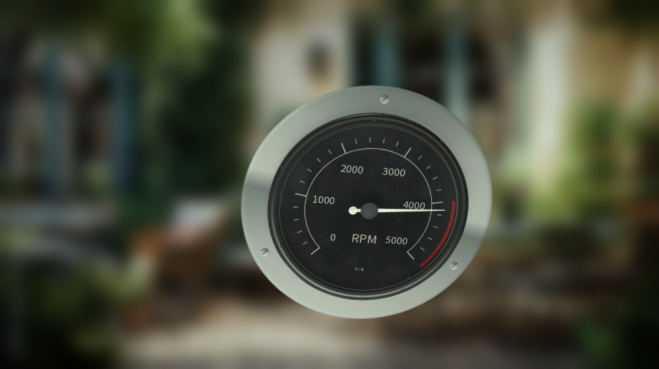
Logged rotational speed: **4100** rpm
